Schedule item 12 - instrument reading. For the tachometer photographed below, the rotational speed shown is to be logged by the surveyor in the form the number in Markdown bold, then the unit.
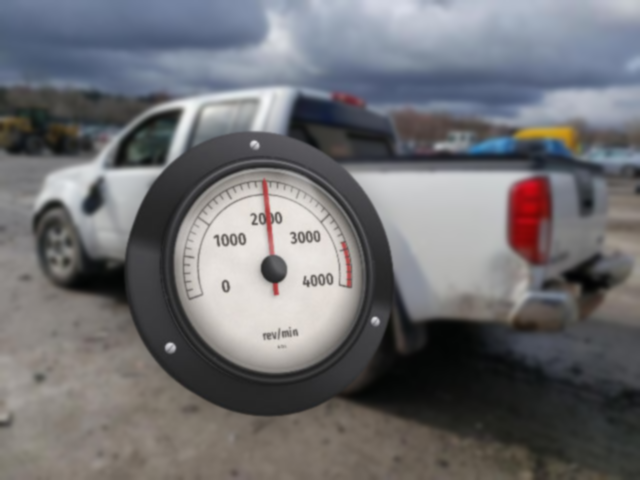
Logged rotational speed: **2000** rpm
